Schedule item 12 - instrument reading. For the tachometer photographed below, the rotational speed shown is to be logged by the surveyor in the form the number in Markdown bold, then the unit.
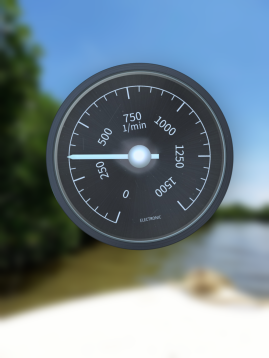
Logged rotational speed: **350** rpm
